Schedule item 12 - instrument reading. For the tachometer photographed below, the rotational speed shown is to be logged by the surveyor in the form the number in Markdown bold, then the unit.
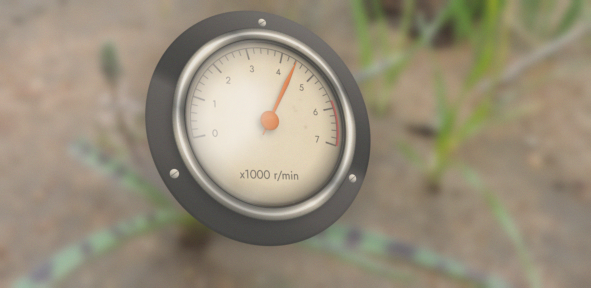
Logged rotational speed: **4400** rpm
